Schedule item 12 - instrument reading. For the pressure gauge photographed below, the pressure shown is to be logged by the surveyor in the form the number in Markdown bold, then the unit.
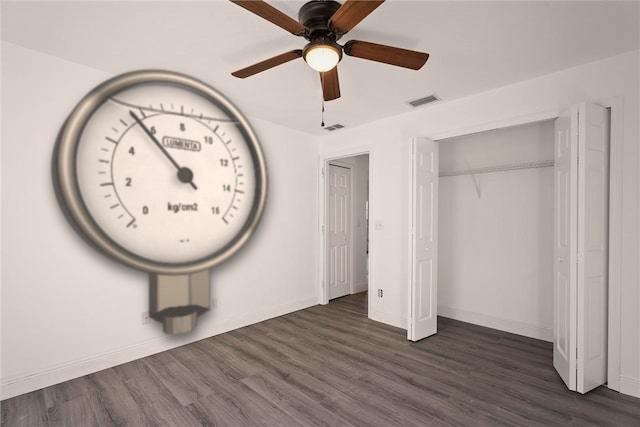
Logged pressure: **5.5** kg/cm²
